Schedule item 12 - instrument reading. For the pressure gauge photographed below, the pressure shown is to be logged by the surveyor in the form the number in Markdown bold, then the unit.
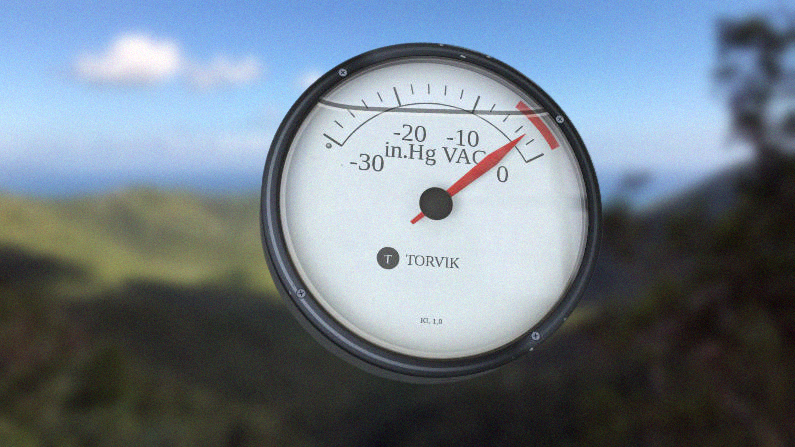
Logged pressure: **-3** inHg
